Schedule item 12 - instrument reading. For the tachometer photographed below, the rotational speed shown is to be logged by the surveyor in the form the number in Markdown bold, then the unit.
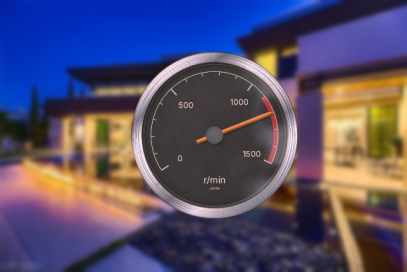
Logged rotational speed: **1200** rpm
